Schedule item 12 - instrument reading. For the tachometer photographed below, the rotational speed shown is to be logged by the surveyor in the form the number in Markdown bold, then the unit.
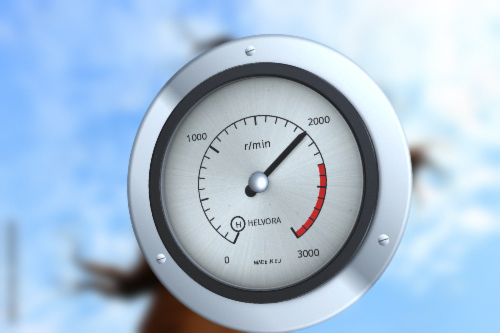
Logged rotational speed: **2000** rpm
